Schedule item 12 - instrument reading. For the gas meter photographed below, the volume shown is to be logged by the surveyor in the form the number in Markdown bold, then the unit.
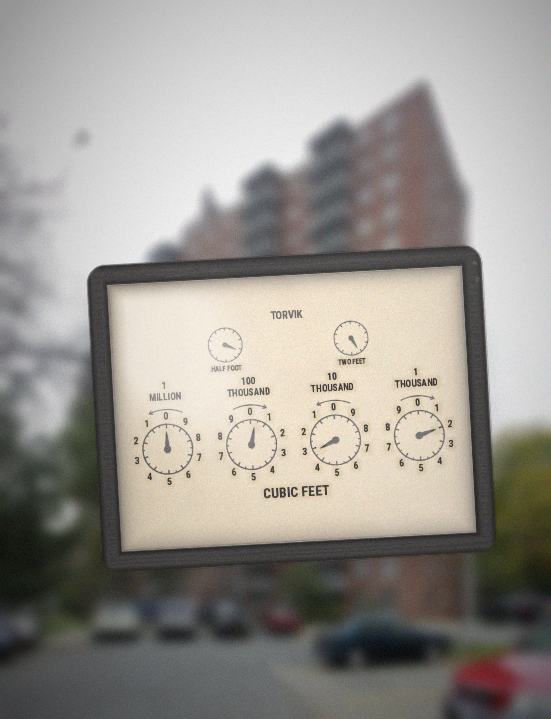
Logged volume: **3200** ft³
